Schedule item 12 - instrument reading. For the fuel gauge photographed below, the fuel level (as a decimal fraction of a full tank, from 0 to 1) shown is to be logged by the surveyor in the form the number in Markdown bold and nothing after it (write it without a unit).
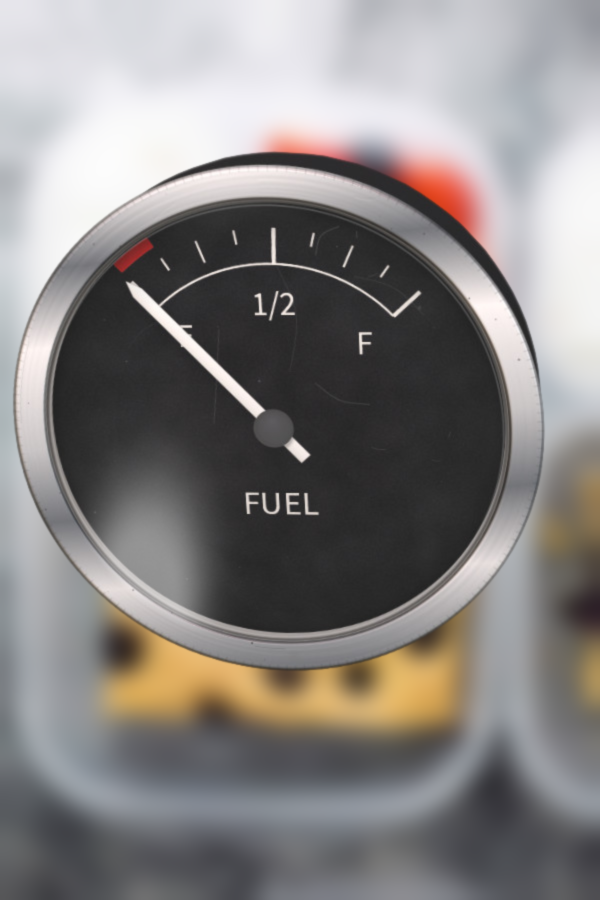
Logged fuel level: **0**
